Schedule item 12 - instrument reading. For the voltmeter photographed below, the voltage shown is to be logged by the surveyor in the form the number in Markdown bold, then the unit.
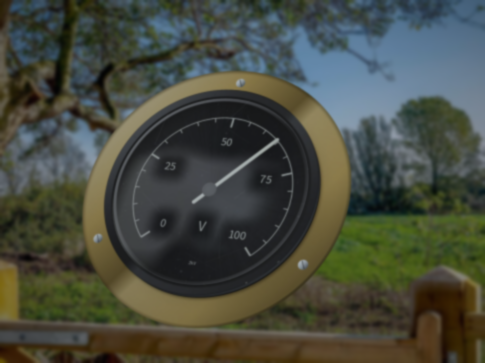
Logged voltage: **65** V
